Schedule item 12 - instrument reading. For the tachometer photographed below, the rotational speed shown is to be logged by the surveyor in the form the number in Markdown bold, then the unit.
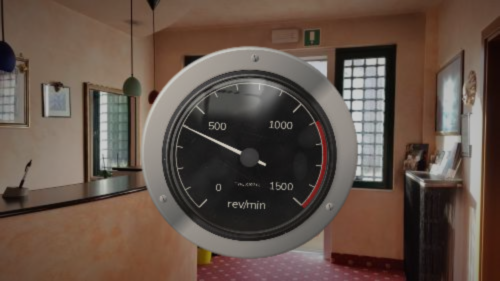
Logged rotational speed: **400** rpm
